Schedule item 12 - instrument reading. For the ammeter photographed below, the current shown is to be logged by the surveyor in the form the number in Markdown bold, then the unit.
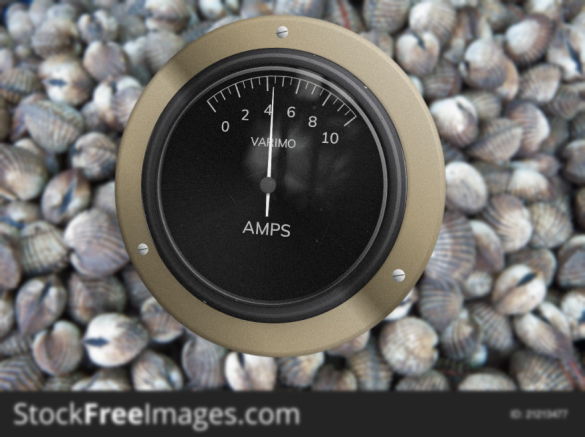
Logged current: **4.5** A
